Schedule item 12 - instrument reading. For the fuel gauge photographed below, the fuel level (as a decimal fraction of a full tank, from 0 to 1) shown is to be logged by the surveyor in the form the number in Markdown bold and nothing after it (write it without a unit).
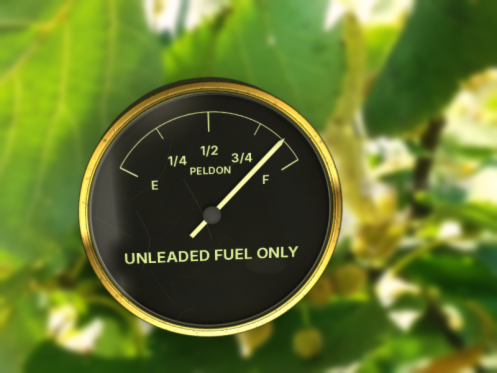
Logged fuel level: **0.875**
